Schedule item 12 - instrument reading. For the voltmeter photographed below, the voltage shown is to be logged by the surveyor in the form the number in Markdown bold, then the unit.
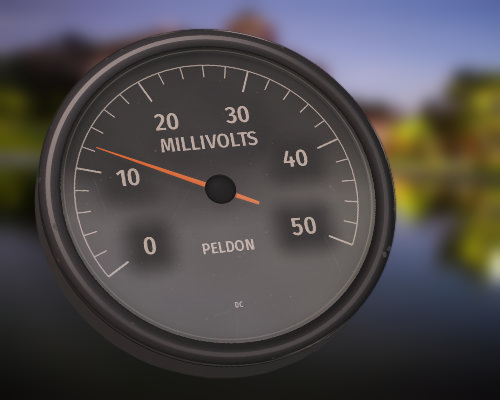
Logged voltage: **12** mV
